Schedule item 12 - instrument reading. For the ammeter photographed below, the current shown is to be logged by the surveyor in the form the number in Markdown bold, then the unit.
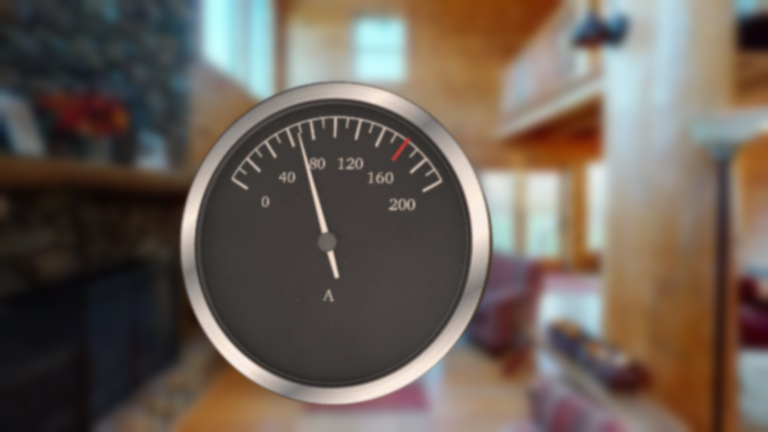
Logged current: **70** A
